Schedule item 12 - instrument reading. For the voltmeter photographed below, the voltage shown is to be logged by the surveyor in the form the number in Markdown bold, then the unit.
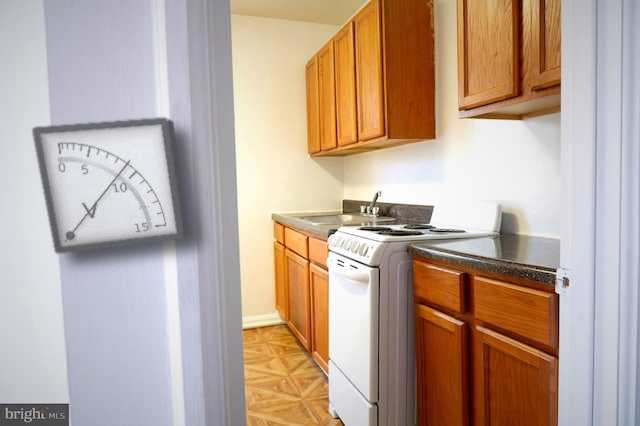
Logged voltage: **9** V
